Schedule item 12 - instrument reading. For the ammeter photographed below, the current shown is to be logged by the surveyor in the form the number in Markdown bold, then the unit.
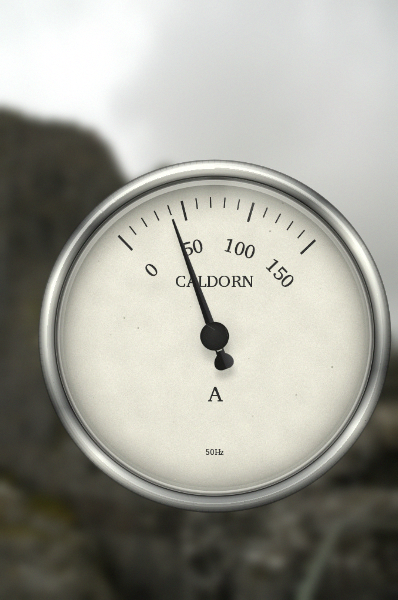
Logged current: **40** A
